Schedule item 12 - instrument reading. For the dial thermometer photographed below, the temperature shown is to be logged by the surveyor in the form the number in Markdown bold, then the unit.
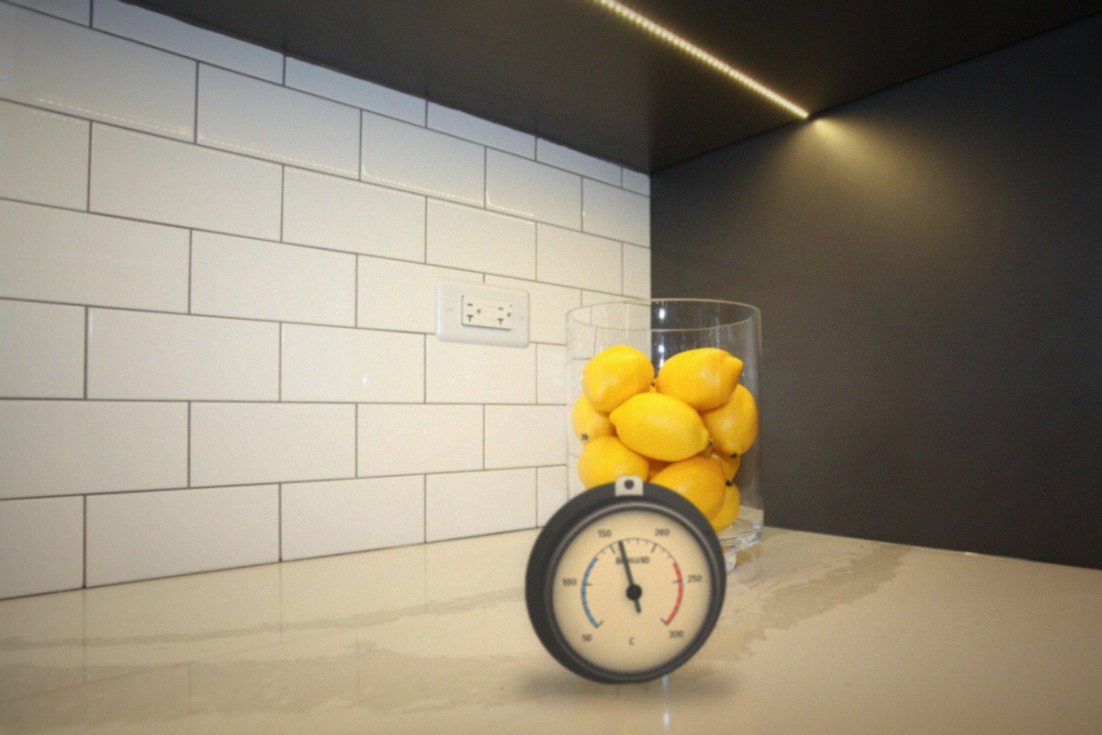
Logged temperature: **160** °C
